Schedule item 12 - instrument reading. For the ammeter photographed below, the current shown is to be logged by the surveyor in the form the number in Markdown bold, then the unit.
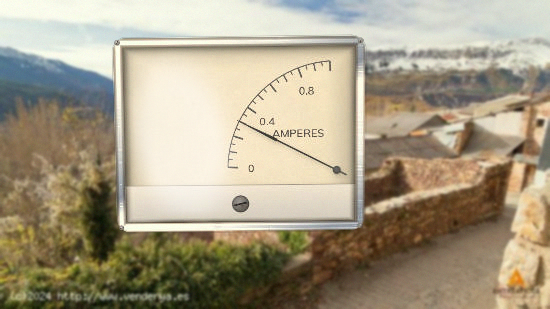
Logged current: **0.3** A
